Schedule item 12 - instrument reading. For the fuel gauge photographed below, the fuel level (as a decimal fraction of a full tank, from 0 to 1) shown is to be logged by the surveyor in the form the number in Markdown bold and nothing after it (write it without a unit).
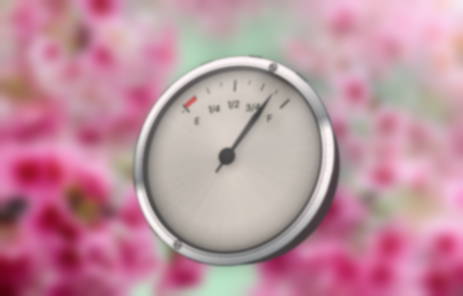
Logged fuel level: **0.875**
